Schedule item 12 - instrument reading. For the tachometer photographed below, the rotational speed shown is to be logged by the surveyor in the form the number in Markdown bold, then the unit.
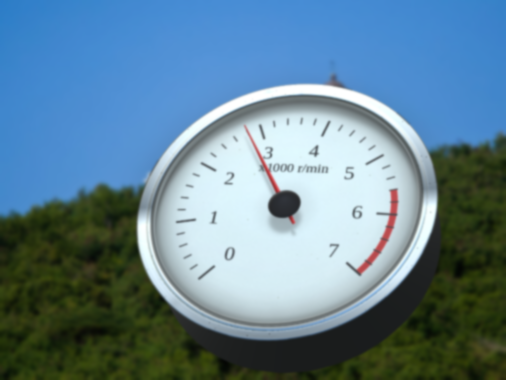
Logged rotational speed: **2800** rpm
